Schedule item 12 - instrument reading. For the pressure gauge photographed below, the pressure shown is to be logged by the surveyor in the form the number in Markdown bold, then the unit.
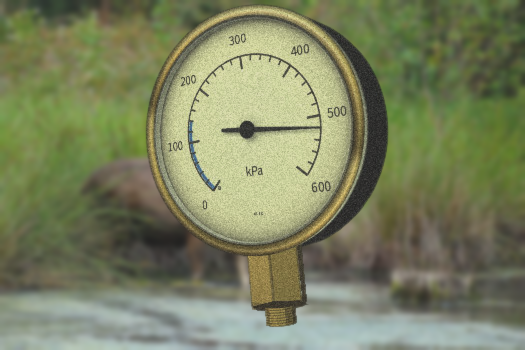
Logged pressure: **520** kPa
